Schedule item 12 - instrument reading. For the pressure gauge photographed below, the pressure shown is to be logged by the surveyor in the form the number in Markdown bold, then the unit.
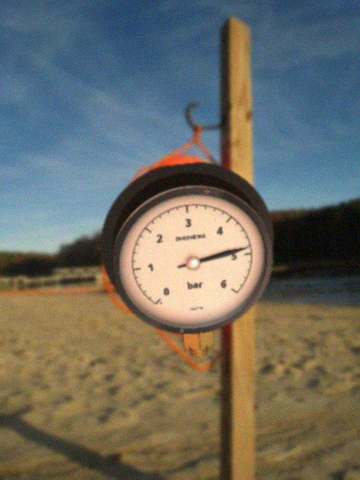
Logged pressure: **4.8** bar
